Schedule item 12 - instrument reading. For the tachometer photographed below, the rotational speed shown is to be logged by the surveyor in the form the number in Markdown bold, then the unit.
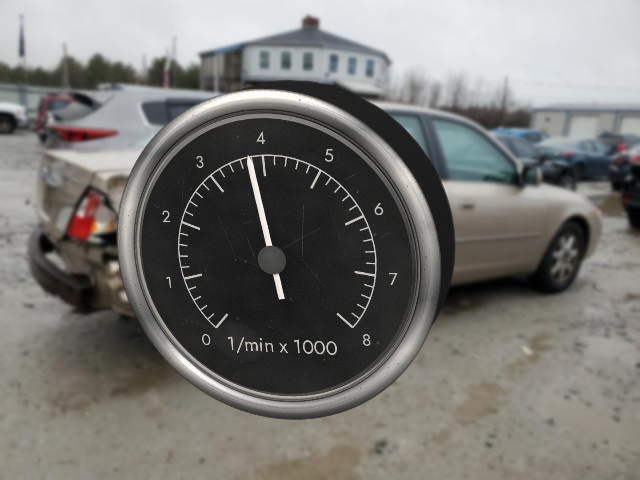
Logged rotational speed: **3800** rpm
